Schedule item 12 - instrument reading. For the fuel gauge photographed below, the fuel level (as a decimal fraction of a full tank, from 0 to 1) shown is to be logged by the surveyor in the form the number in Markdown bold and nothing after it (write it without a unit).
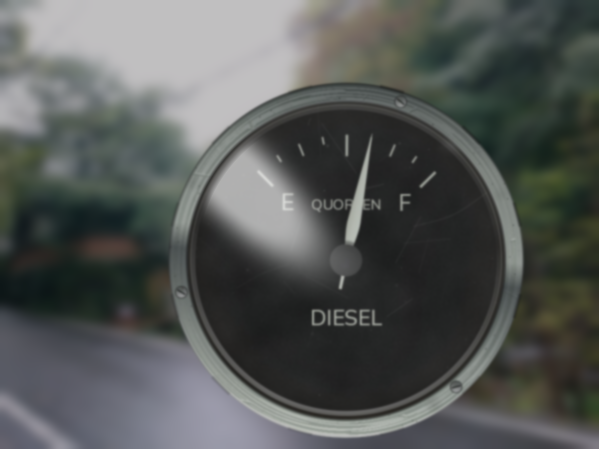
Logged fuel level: **0.625**
